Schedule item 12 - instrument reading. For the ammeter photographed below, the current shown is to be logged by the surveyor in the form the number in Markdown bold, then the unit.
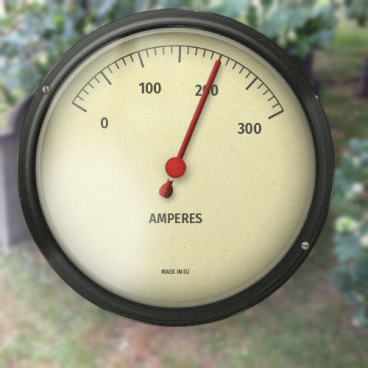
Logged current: **200** A
